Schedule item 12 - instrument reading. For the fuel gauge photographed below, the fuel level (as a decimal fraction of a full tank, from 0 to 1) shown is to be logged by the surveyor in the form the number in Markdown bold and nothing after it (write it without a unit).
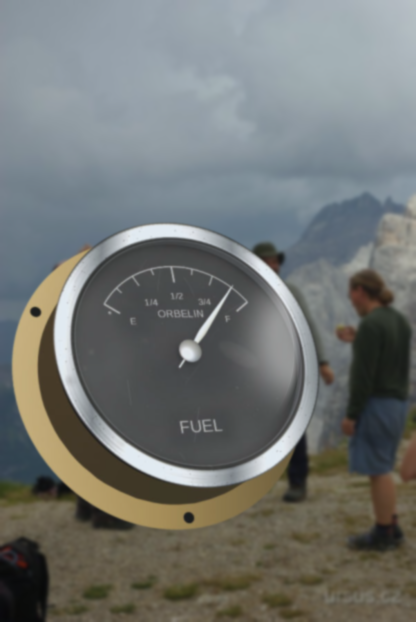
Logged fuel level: **0.875**
